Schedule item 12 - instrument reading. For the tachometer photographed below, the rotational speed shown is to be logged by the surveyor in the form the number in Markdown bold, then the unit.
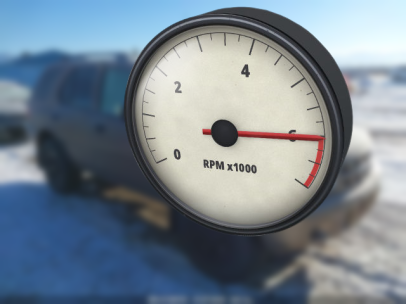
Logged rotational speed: **6000** rpm
